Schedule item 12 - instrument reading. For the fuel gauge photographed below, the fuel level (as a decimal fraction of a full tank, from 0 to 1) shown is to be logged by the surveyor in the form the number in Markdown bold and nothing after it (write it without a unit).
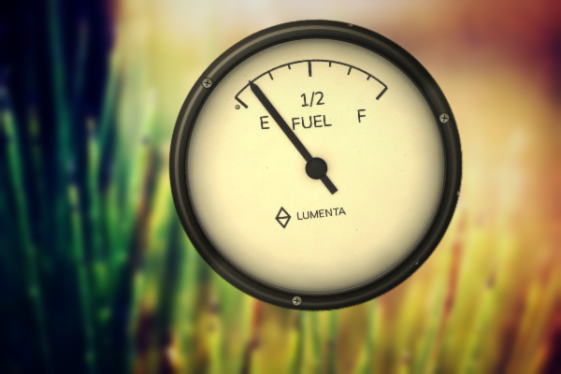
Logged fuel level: **0.125**
